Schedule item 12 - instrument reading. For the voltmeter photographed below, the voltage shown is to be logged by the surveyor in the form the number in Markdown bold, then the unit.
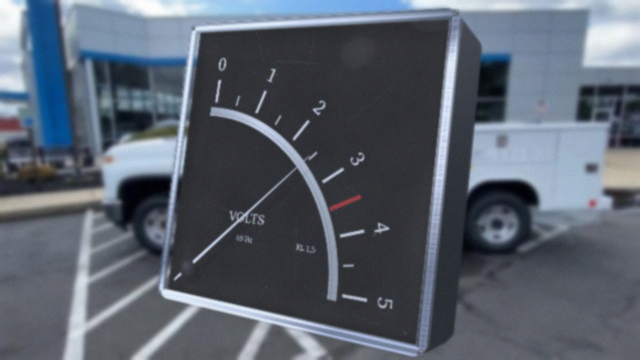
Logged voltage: **2.5** V
